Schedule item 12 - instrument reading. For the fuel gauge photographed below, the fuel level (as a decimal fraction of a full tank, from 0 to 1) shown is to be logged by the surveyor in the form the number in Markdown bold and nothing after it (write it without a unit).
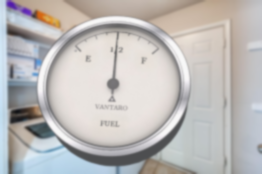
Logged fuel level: **0.5**
